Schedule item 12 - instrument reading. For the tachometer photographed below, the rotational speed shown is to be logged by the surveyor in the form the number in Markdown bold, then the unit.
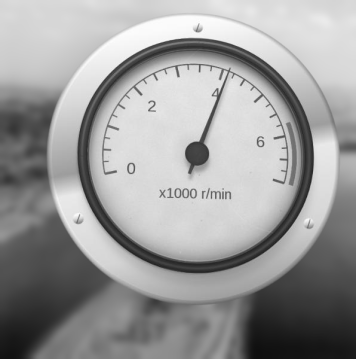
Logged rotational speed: **4125** rpm
